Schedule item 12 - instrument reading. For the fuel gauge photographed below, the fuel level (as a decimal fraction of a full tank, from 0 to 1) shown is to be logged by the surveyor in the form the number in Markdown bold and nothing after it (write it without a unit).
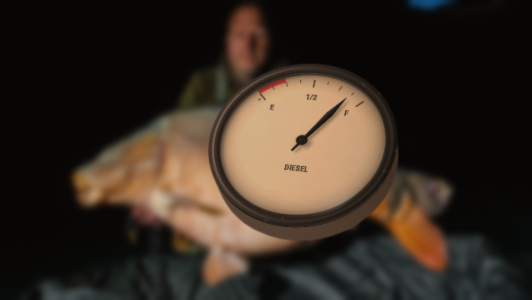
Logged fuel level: **0.875**
